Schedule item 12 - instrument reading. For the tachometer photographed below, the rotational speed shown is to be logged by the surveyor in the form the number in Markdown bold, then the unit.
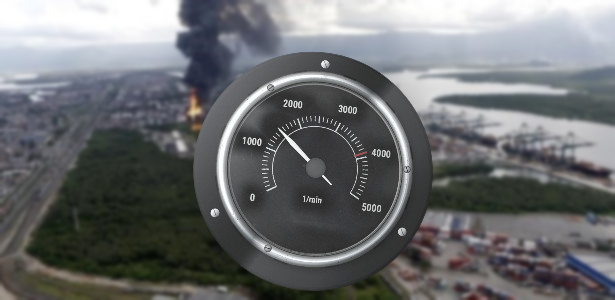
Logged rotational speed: **1500** rpm
